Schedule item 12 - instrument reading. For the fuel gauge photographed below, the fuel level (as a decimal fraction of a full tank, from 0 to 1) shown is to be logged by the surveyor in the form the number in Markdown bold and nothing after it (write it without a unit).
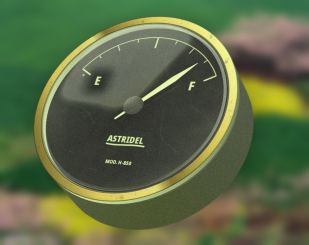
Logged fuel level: **0.875**
